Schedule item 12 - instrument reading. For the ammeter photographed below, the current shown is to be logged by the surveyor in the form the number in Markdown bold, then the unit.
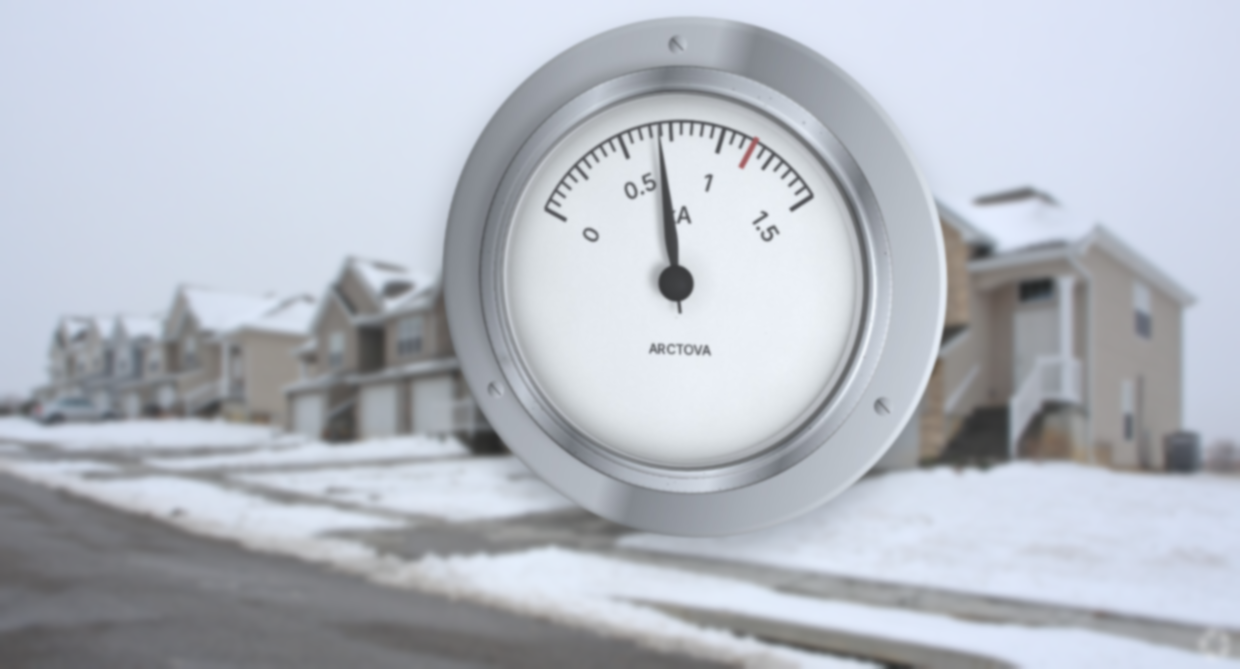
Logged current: **0.7** kA
